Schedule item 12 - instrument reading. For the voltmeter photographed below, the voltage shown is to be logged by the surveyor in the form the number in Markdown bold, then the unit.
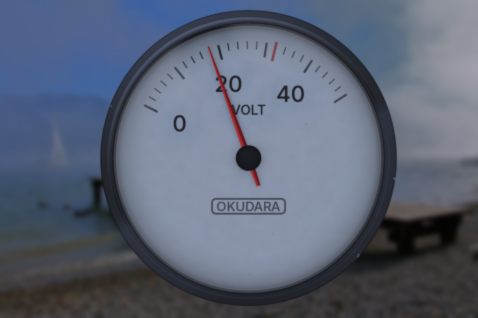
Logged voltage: **18** V
